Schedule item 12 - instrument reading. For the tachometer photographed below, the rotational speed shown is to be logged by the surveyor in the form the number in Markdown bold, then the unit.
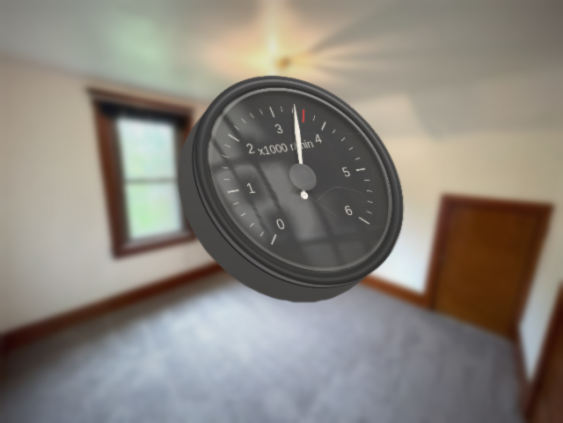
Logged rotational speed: **3400** rpm
